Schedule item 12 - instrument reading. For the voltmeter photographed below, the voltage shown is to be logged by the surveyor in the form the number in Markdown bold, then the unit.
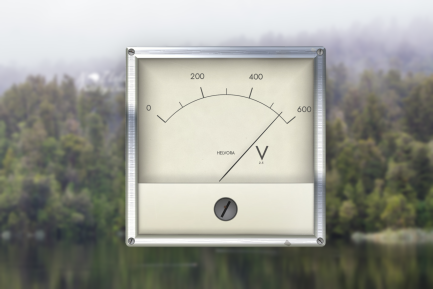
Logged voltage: **550** V
